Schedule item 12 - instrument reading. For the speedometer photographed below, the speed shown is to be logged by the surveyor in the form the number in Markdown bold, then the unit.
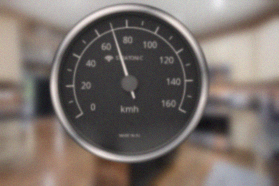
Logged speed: **70** km/h
